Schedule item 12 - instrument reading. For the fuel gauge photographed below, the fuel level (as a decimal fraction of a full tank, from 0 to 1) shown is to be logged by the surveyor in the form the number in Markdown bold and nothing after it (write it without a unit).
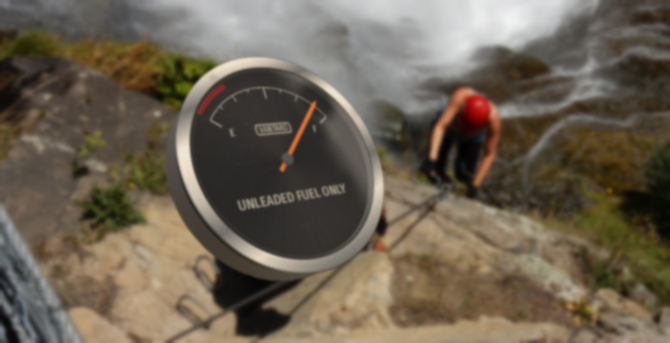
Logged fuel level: **0.875**
